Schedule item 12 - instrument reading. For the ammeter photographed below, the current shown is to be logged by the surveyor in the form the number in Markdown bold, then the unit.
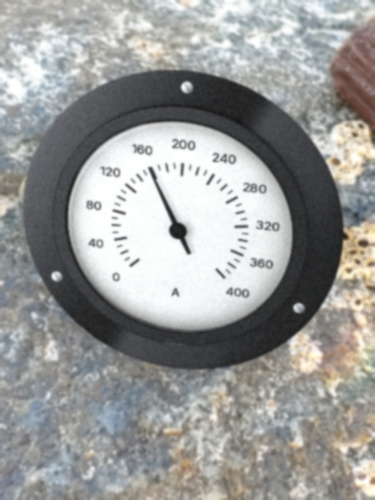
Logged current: **160** A
